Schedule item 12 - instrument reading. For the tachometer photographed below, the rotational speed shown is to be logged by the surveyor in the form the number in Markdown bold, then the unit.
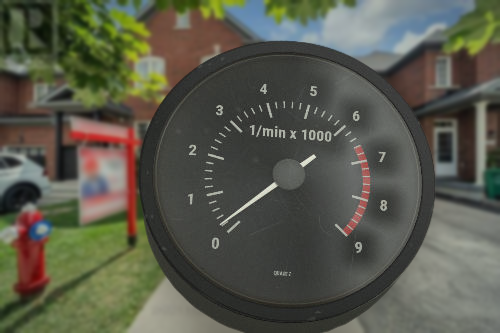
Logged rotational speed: **200** rpm
